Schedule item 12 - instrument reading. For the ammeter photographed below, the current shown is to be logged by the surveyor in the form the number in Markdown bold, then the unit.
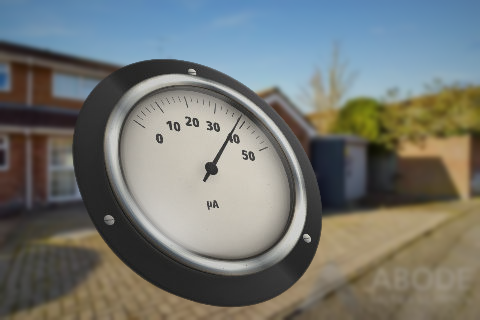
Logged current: **38** µA
